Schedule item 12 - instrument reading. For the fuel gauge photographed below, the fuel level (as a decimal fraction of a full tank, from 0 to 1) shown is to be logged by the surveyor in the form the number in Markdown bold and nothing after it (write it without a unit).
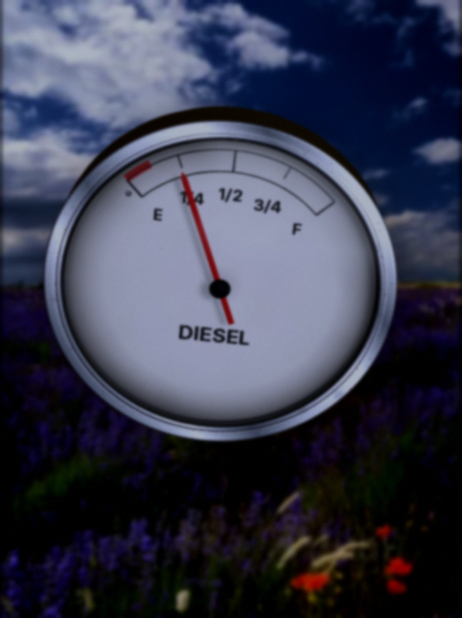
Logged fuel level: **0.25**
